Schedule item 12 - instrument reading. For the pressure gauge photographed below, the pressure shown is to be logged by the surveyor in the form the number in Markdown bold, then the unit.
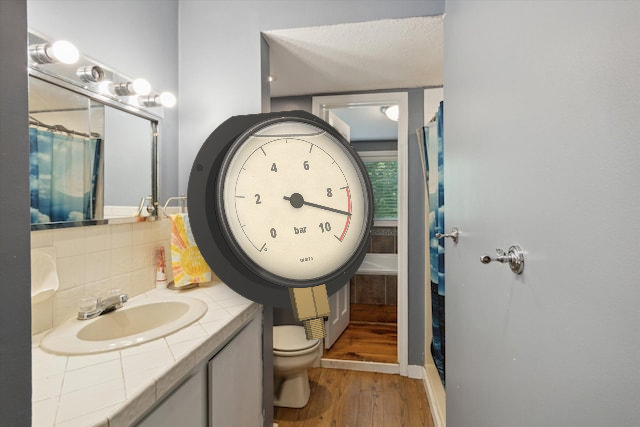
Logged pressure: **9** bar
